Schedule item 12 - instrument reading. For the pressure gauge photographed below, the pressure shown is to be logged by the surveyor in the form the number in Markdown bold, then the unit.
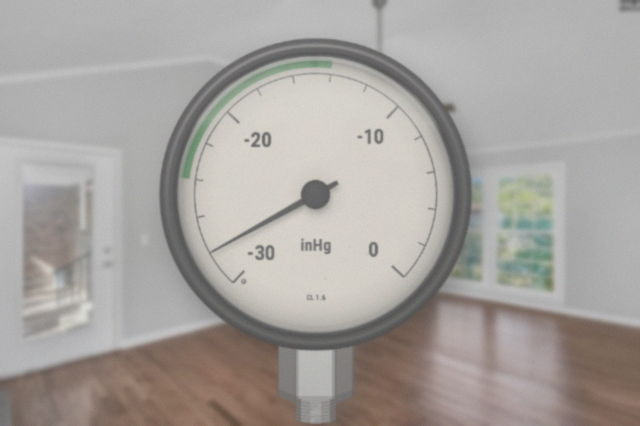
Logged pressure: **-28** inHg
